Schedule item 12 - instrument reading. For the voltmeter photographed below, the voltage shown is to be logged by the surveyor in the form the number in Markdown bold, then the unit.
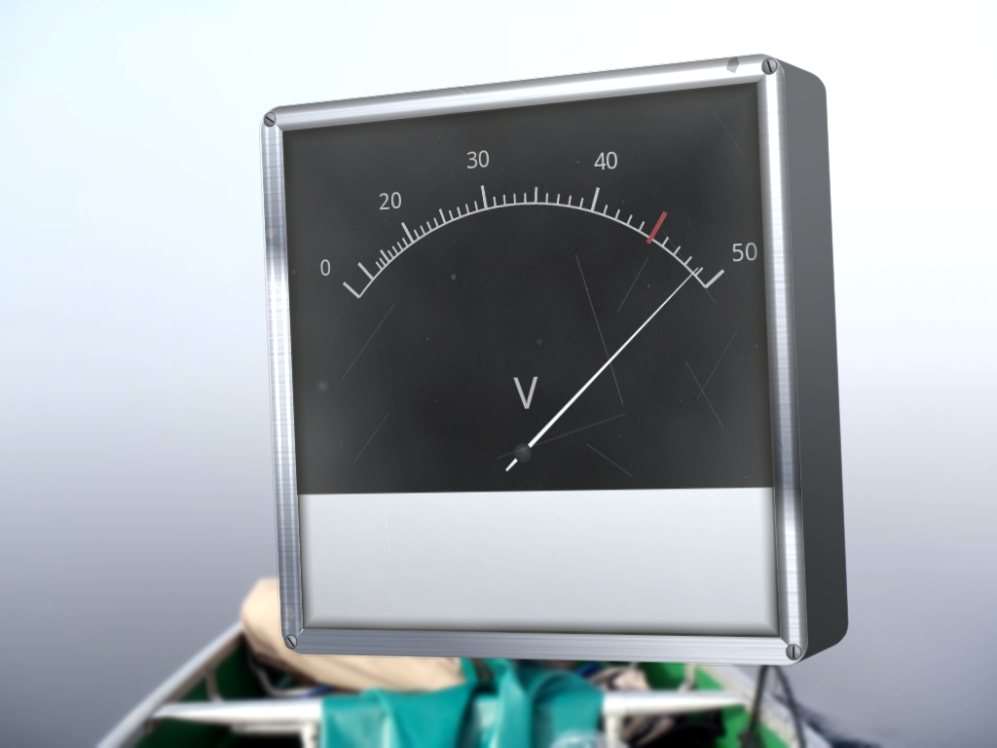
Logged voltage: **49** V
